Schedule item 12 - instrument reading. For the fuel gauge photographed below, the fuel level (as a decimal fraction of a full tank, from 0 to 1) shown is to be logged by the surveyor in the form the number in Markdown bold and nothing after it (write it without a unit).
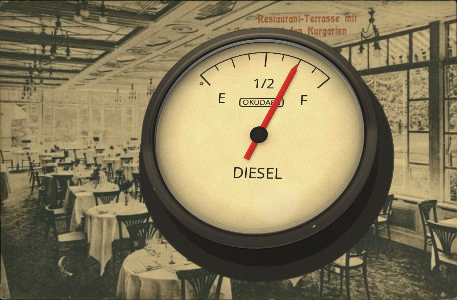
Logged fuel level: **0.75**
